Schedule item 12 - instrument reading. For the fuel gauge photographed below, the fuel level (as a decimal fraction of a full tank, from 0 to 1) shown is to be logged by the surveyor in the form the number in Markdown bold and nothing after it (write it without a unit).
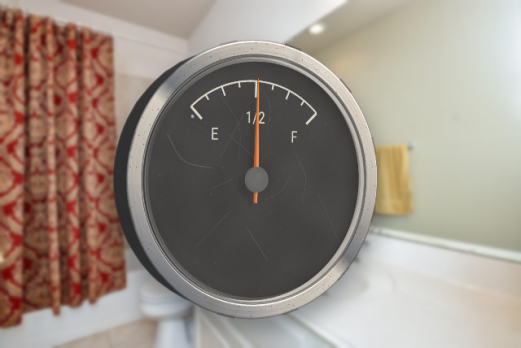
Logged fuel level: **0.5**
